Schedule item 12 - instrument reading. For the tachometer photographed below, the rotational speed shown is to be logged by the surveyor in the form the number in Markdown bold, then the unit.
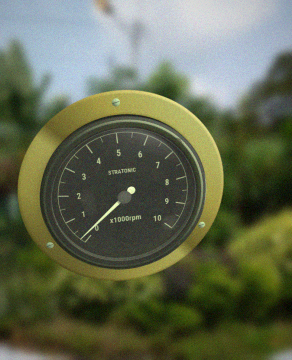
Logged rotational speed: **250** rpm
